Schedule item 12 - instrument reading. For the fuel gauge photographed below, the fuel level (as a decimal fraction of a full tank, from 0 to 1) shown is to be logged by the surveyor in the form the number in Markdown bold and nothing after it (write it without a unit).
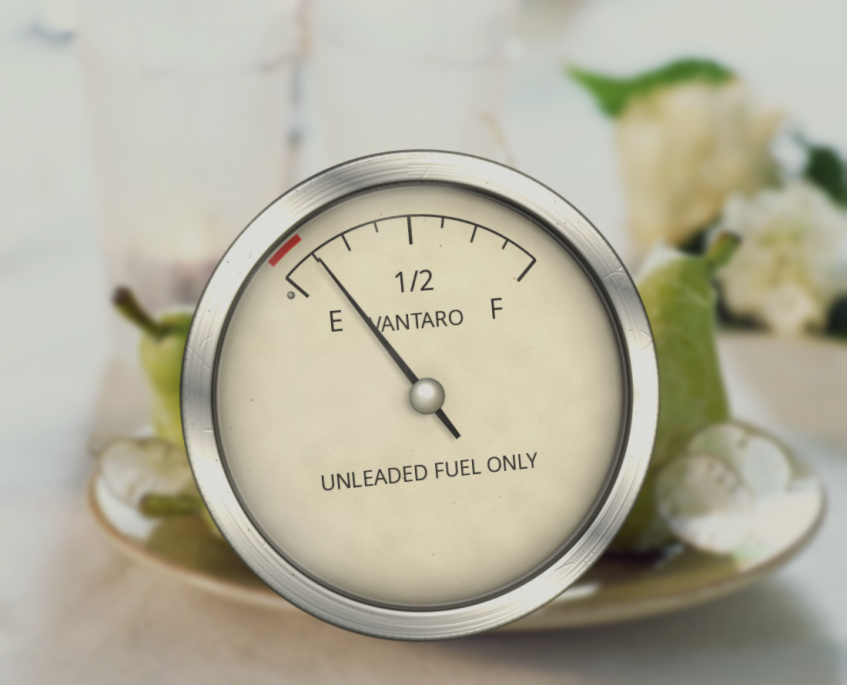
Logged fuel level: **0.125**
